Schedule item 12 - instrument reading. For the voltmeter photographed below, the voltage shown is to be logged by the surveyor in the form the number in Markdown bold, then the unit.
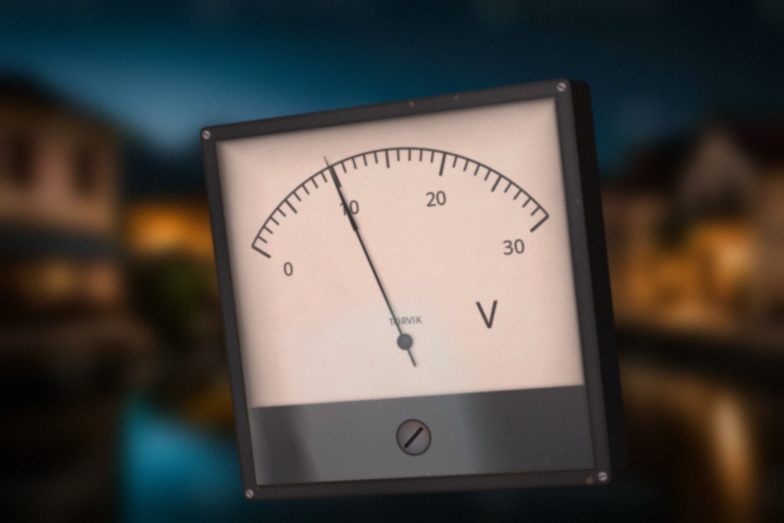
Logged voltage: **10** V
